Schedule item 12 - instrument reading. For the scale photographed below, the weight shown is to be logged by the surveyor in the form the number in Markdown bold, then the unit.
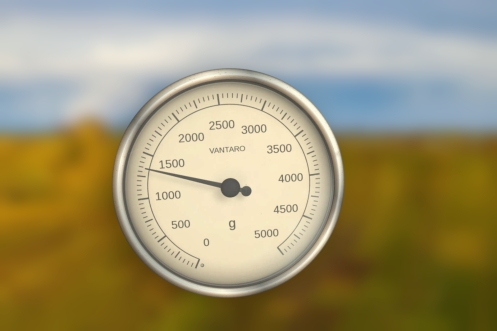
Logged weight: **1350** g
